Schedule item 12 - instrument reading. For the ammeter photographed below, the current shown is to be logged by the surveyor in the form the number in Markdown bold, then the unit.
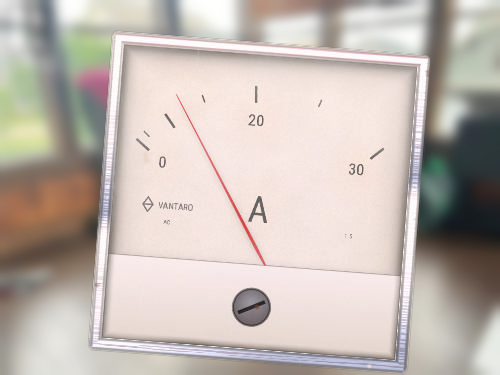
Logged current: **12.5** A
